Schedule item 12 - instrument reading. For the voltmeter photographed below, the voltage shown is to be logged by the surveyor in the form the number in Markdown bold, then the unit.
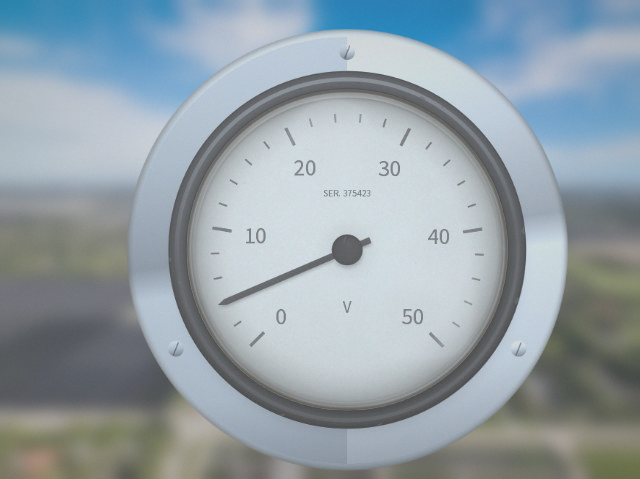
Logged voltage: **4** V
